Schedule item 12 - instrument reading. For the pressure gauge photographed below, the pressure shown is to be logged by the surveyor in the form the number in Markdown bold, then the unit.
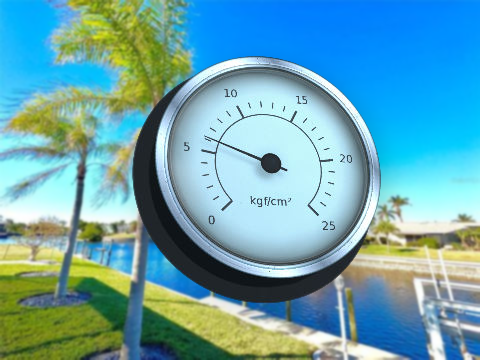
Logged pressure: **6** kg/cm²
